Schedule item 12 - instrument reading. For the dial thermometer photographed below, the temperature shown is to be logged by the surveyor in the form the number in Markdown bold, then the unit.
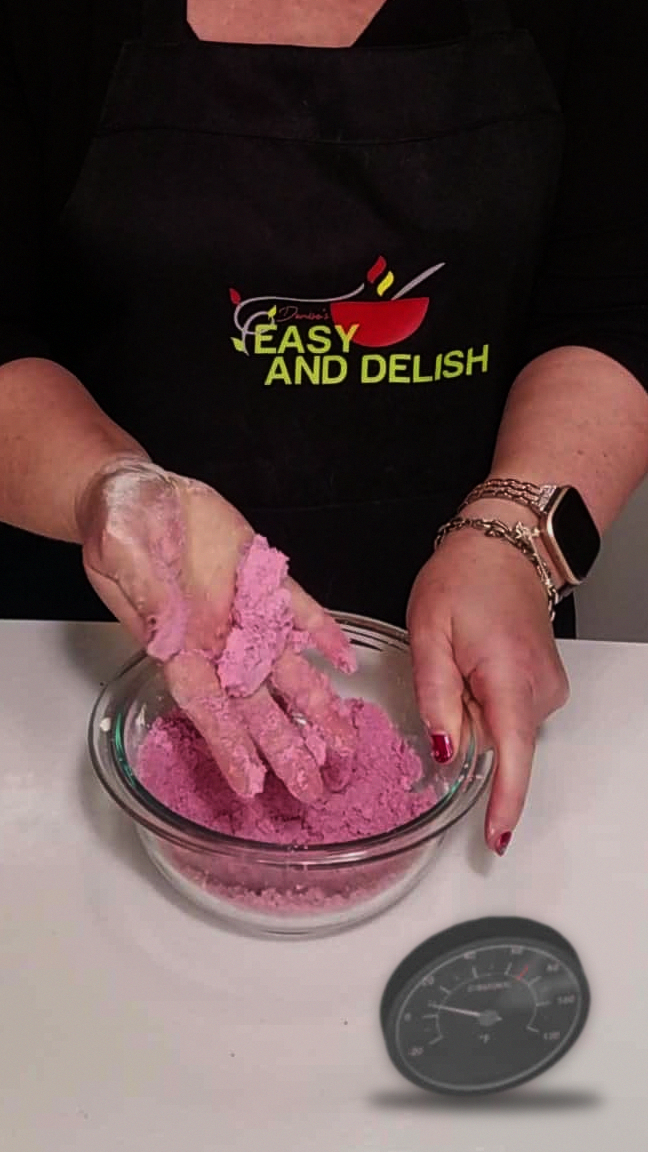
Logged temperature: **10** °F
